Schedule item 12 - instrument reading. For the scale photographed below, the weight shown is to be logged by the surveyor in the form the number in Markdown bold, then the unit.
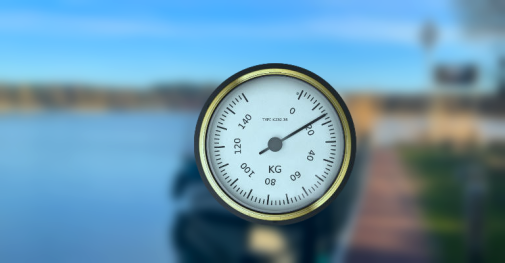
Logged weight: **16** kg
